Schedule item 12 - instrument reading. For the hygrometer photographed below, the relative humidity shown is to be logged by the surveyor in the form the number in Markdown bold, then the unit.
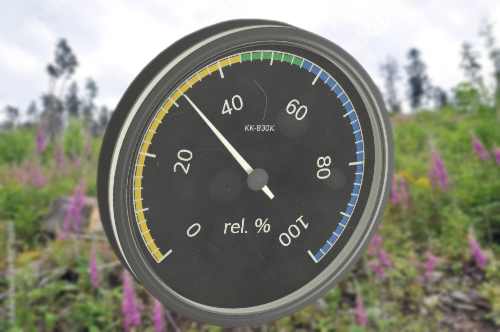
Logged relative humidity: **32** %
